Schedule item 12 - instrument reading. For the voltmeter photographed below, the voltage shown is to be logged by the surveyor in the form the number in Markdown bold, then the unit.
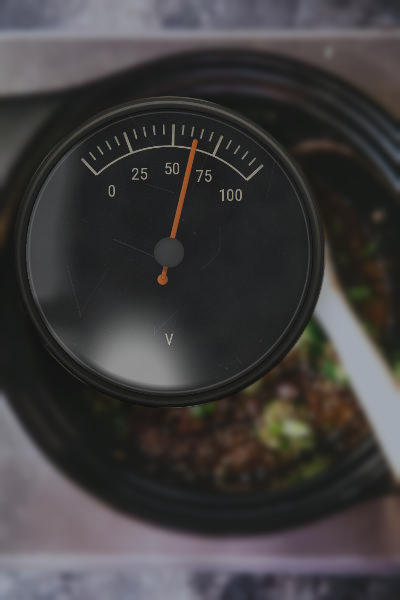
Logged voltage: **62.5** V
